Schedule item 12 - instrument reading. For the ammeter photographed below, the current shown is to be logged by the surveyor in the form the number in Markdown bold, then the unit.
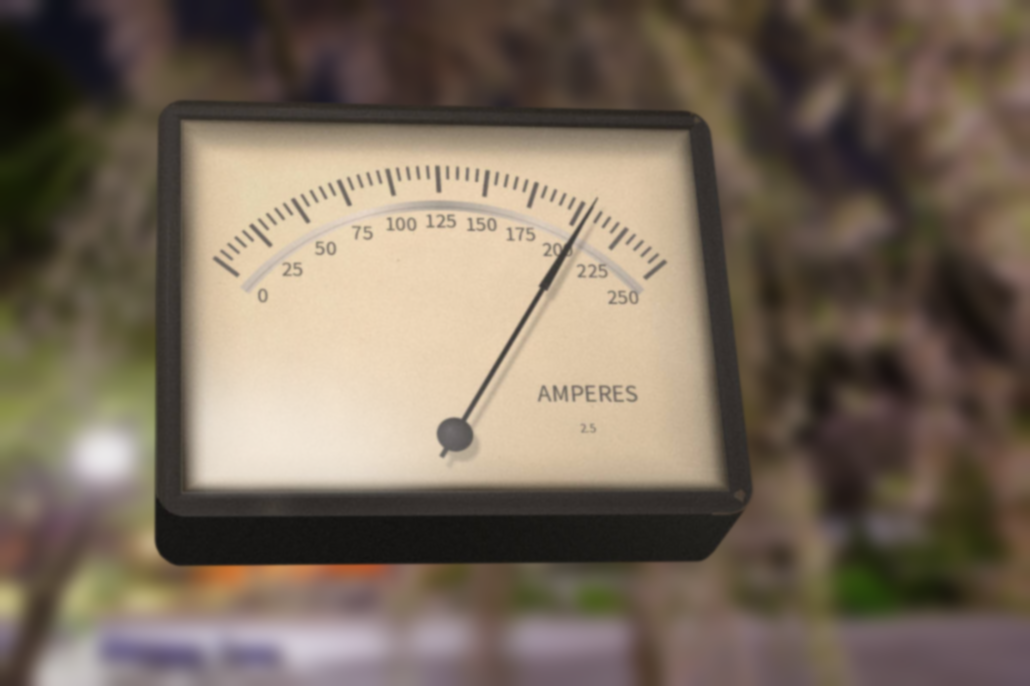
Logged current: **205** A
